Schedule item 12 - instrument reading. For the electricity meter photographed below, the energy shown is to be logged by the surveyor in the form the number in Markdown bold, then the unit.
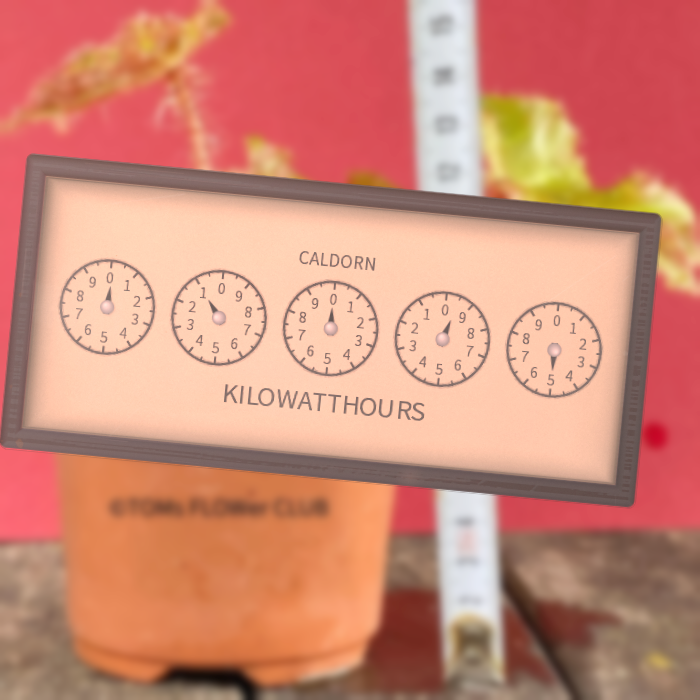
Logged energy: **995** kWh
